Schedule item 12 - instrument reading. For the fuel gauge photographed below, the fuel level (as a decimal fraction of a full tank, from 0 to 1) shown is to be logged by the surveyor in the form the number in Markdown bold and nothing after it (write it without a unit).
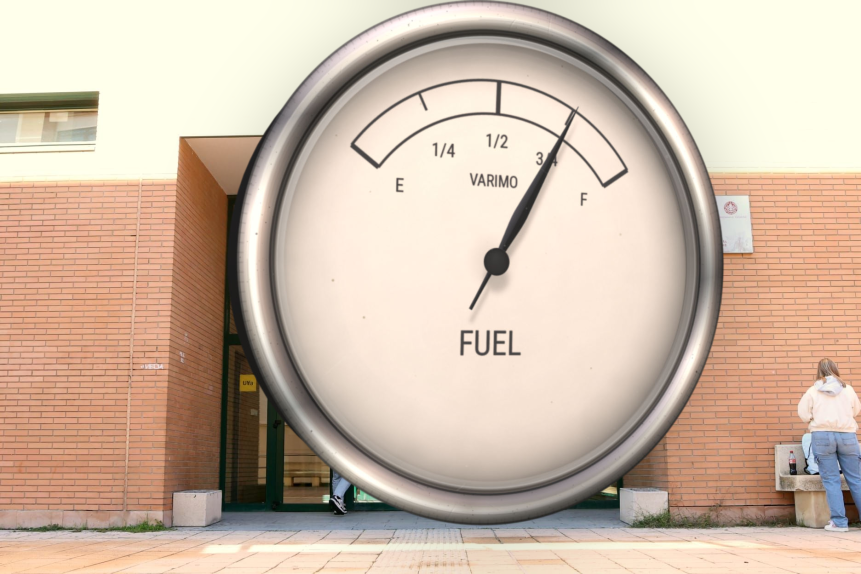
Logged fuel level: **0.75**
